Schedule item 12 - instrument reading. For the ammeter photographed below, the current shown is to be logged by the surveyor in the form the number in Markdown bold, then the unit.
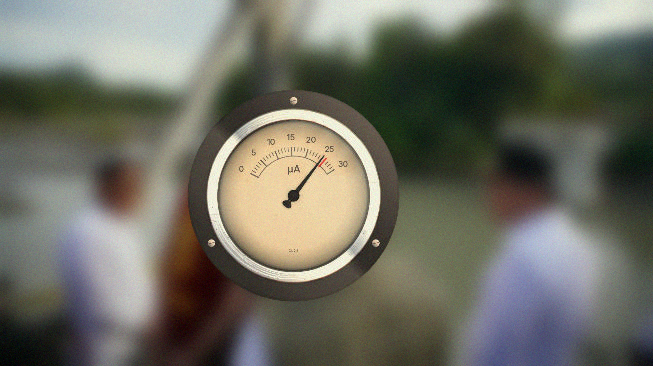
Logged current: **25** µA
